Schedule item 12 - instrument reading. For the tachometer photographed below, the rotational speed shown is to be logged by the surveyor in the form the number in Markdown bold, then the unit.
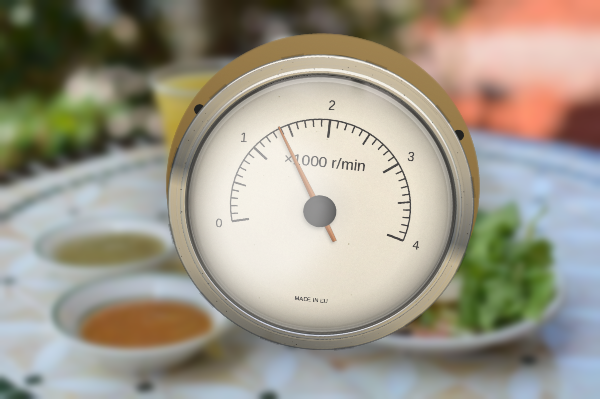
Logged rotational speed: **1400** rpm
